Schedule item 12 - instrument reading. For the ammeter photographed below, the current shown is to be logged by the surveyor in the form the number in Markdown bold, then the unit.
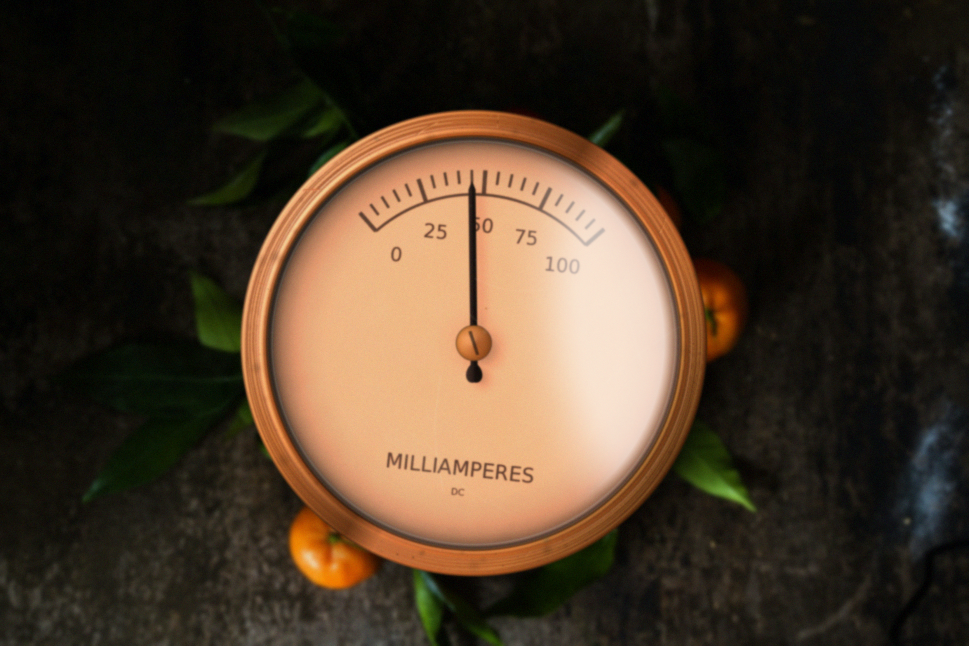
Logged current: **45** mA
